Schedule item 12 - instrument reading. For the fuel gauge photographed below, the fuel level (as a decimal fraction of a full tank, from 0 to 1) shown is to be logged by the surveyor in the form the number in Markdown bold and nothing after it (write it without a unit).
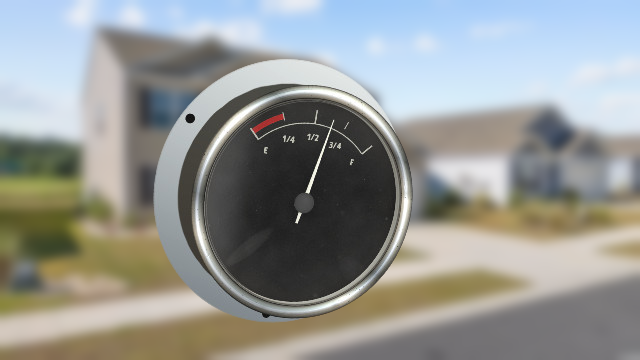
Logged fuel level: **0.625**
